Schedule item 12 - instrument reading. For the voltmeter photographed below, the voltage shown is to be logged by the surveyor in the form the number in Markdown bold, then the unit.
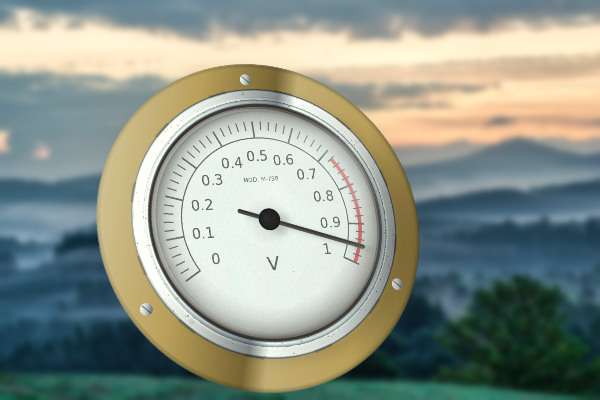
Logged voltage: **0.96** V
